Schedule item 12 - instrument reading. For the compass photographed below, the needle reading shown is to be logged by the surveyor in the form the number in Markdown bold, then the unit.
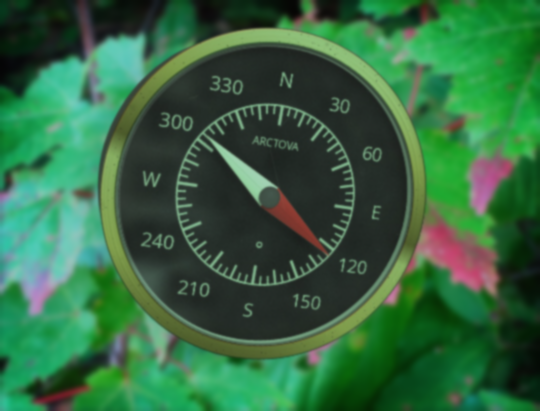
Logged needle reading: **125** °
